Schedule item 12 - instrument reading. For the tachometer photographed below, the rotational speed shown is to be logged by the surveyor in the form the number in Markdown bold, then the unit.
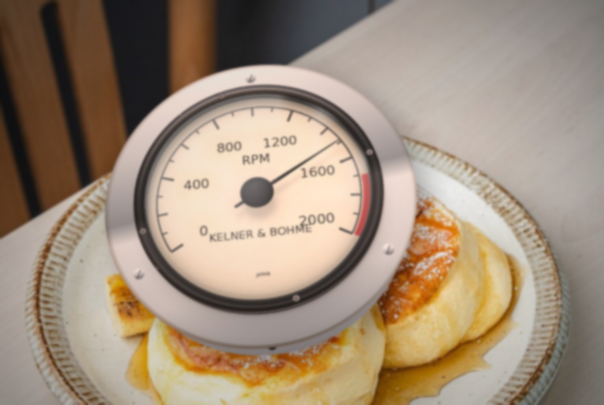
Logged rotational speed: **1500** rpm
